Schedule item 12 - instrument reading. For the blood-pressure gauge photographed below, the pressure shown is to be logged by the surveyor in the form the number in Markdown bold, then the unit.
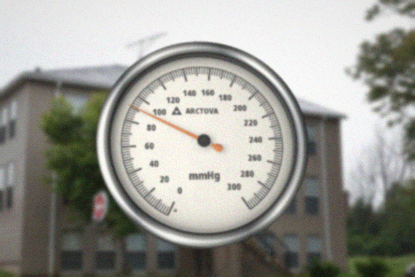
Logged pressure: **90** mmHg
